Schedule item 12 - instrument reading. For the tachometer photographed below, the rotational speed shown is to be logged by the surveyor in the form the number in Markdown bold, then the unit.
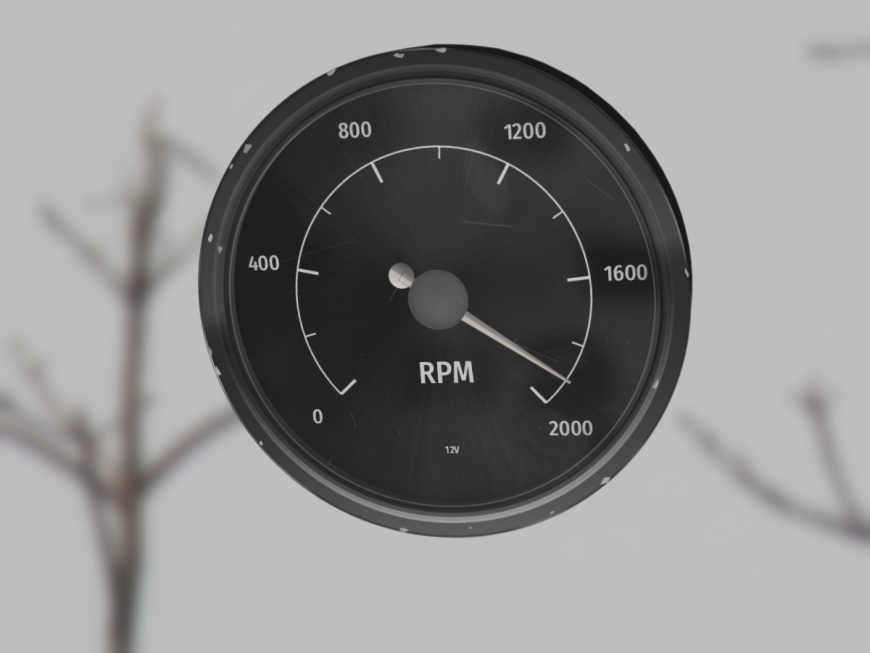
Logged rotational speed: **1900** rpm
